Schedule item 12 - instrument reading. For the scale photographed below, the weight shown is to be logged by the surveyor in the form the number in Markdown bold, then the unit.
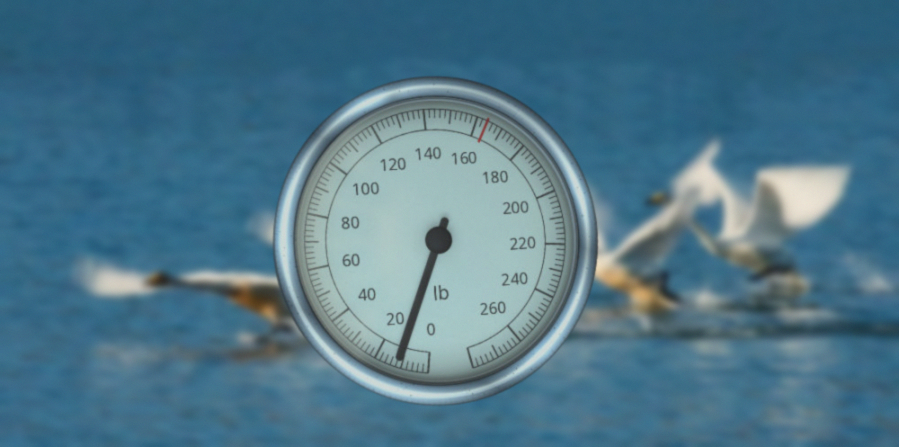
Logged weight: **12** lb
